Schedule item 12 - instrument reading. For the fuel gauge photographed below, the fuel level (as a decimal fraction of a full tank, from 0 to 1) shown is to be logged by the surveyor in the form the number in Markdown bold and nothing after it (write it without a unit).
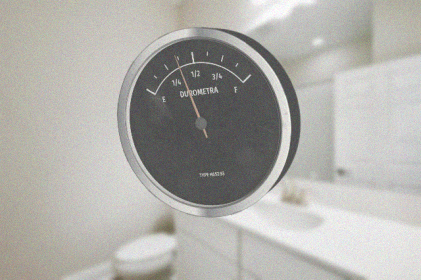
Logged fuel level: **0.375**
